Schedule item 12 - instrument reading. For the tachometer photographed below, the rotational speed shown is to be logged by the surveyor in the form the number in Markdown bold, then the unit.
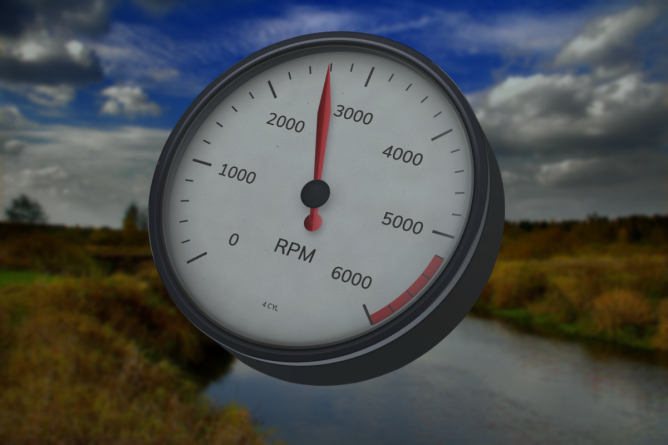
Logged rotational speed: **2600** rpm
